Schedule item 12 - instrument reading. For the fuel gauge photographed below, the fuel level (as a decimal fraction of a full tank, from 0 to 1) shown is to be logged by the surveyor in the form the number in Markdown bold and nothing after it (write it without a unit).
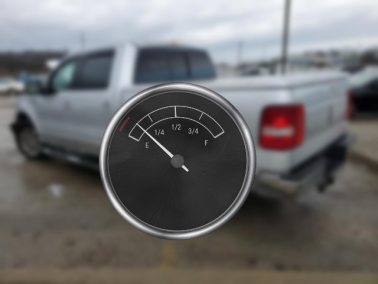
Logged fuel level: **0.125**
